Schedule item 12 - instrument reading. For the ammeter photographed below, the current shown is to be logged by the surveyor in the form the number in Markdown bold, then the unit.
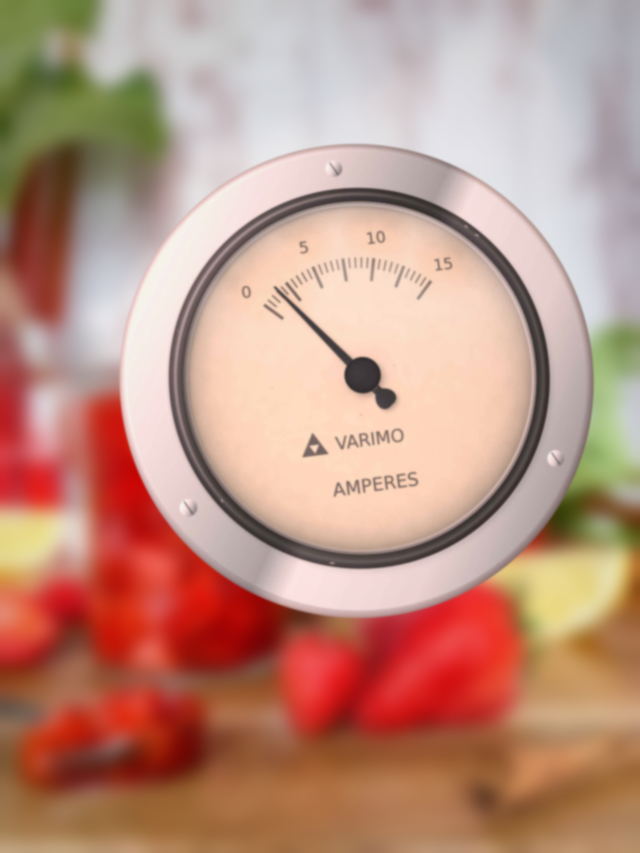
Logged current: **1.5** A
